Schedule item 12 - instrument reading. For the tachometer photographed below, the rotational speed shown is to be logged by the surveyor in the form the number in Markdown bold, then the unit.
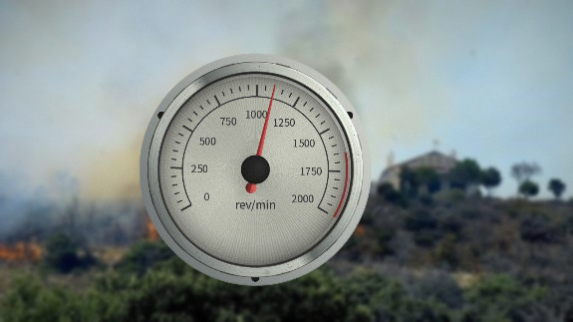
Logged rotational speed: **1100** rpm
